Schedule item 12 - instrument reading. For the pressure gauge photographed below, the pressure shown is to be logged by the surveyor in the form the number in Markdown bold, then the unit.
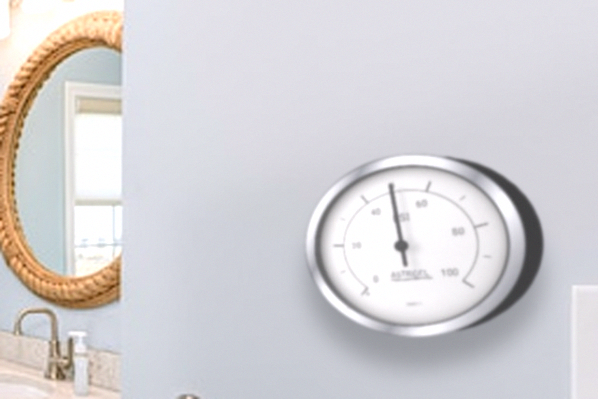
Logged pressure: **50** psi
